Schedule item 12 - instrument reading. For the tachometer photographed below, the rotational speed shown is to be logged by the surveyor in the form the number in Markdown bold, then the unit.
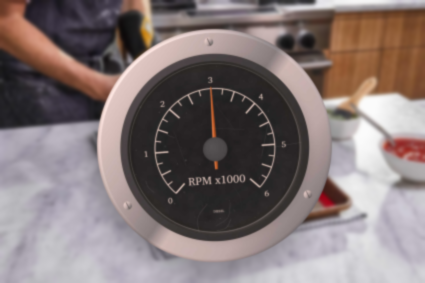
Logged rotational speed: **3000** rpm
